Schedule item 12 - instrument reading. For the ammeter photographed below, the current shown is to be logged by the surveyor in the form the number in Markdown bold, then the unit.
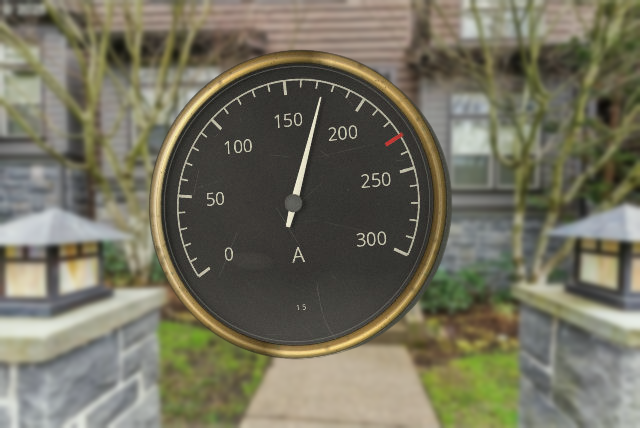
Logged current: **175** A
